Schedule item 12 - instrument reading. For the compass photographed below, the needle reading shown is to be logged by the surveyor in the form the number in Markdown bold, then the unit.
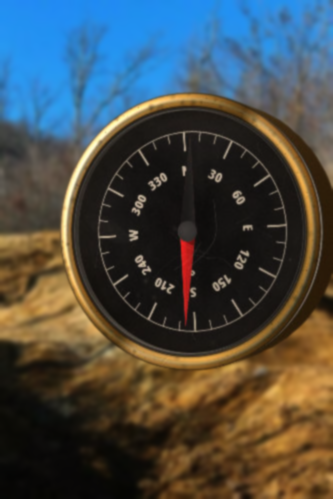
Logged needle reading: **185** °
